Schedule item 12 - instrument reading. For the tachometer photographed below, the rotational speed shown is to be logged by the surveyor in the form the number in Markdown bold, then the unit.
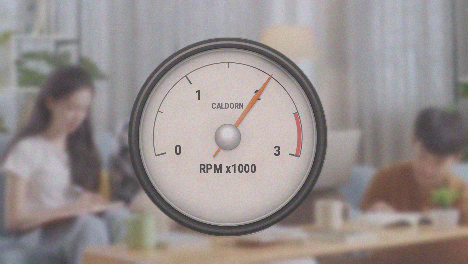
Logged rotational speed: **2000** rpm
